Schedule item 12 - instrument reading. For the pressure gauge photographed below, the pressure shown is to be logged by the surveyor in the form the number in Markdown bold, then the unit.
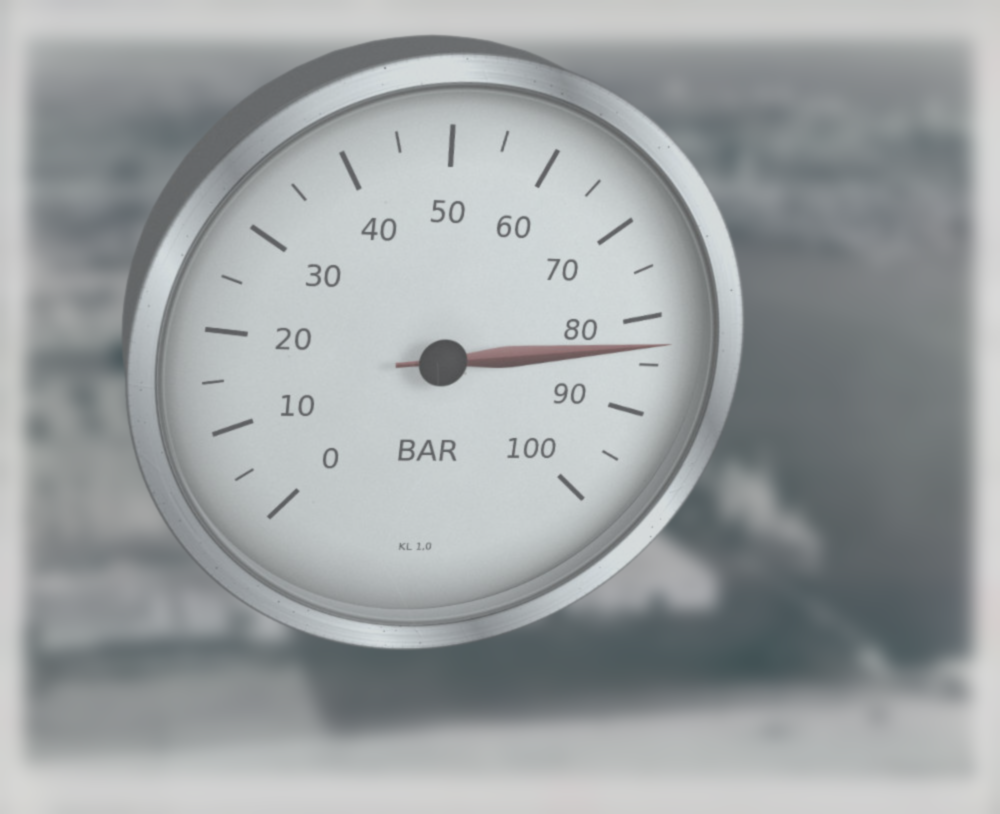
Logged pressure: **82.5** bar
